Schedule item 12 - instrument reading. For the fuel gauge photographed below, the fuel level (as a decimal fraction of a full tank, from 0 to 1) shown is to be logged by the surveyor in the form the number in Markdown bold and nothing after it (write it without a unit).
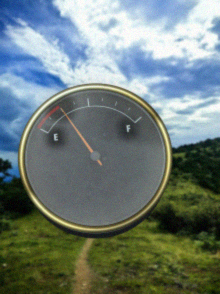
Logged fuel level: **0.25**
